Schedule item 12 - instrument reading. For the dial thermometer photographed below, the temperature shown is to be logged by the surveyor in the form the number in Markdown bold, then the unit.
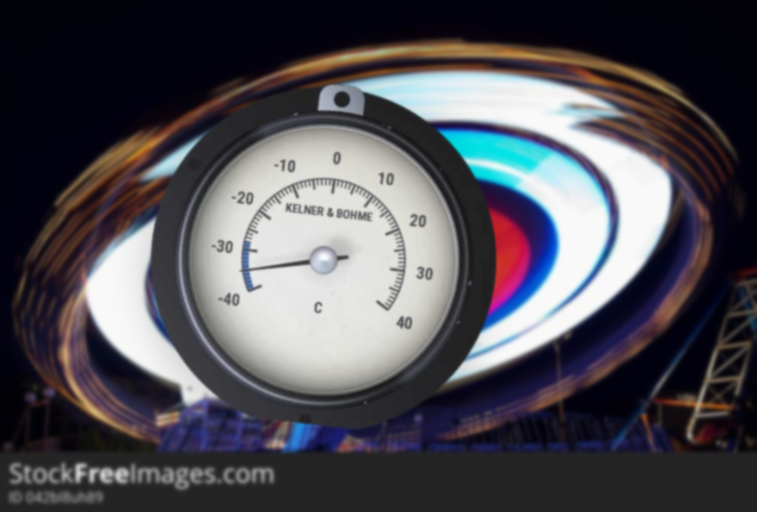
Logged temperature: **-35** °C
